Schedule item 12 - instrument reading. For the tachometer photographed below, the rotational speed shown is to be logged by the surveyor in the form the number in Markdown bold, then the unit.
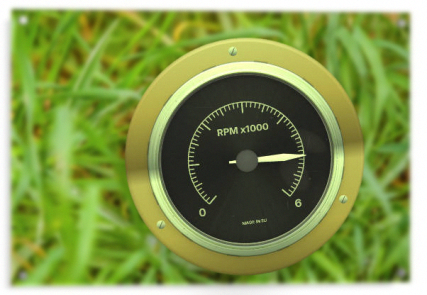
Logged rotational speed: **5000** rpm
